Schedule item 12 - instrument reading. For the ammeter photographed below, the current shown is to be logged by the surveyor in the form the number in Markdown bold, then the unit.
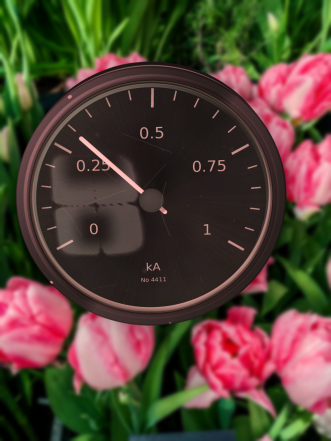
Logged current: **0.3** kA
